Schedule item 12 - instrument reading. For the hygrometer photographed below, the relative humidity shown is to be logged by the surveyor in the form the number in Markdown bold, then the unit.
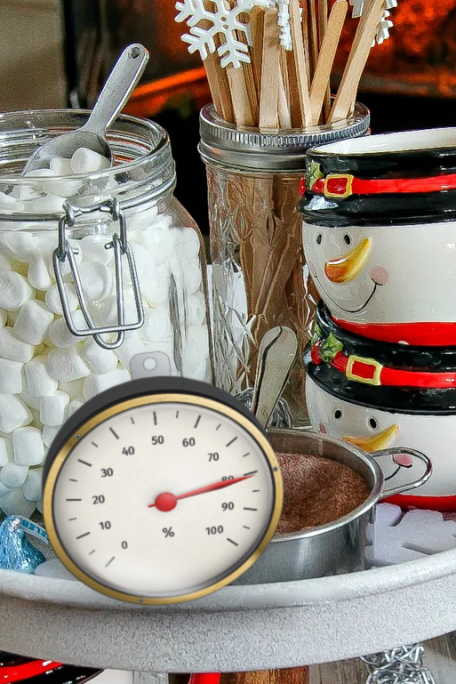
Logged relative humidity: **80** %
